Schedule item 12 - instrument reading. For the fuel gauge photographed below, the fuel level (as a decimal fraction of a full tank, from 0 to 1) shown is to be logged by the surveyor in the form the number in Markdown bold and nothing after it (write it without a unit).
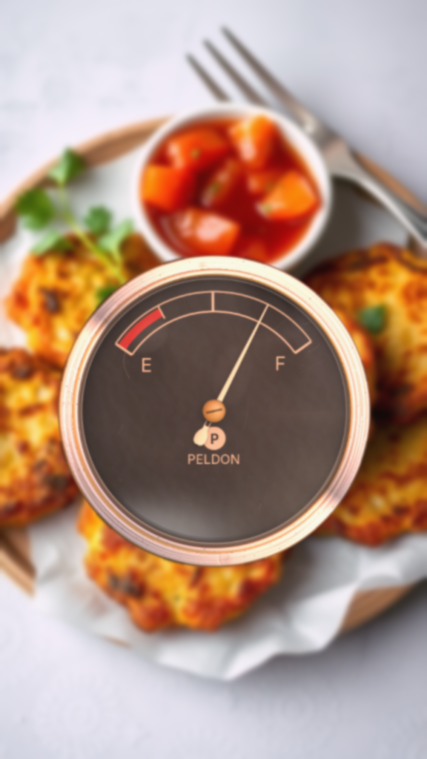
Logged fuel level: **0.75**
